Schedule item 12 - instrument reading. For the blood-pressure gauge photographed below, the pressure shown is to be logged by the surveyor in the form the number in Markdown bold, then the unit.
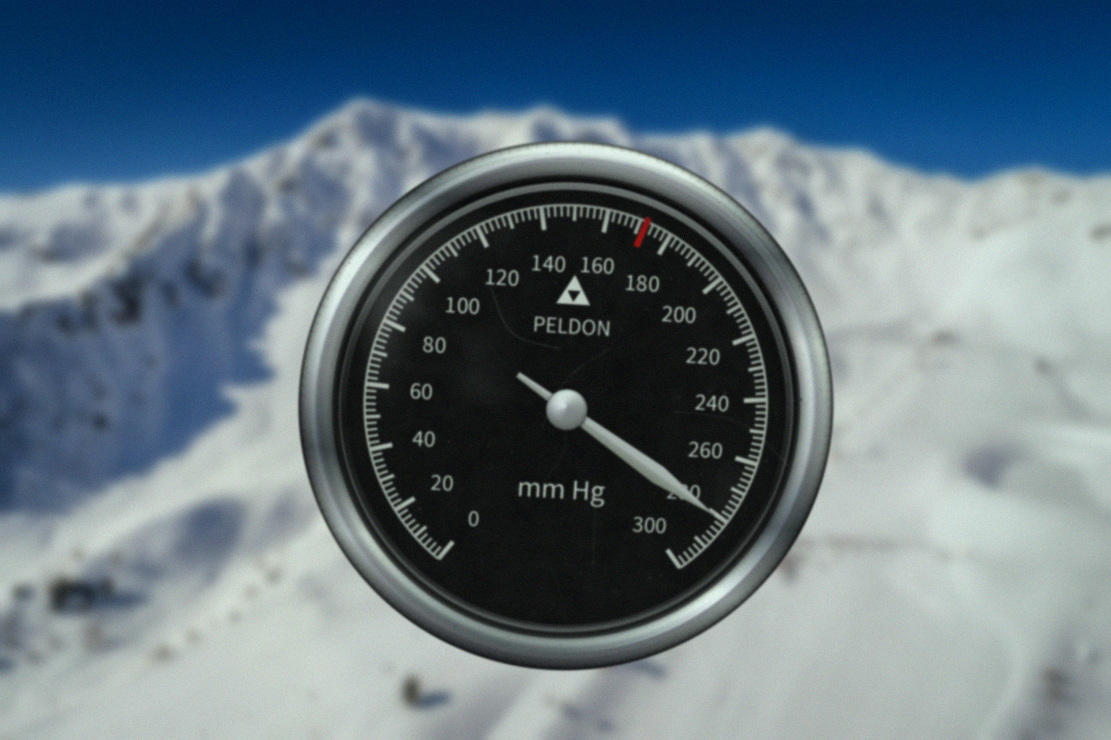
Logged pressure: **280** mmHg
